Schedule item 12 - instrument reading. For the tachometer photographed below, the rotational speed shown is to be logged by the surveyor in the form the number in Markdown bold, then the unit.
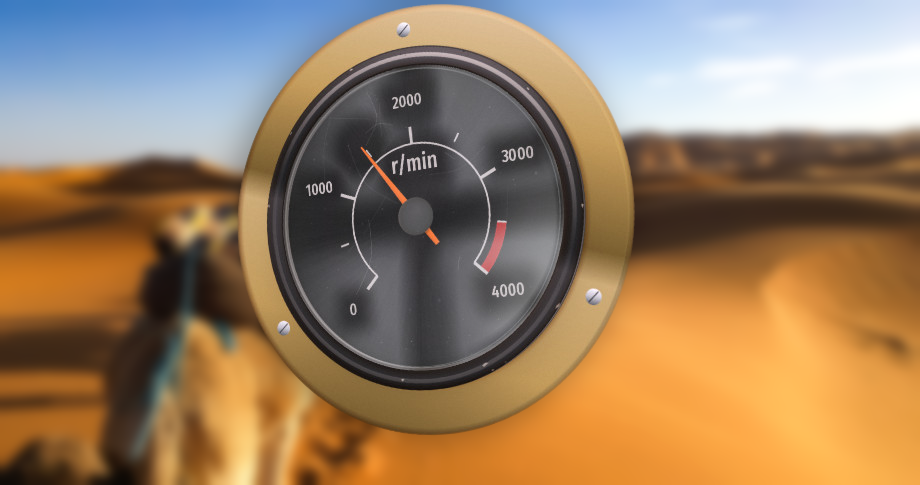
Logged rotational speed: **1500** rpm
